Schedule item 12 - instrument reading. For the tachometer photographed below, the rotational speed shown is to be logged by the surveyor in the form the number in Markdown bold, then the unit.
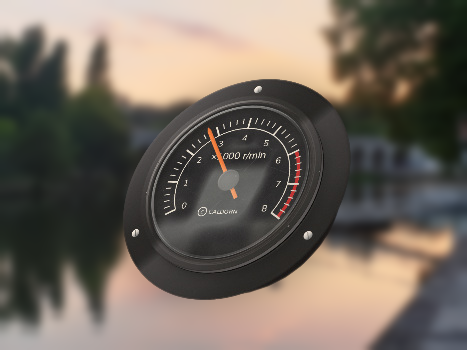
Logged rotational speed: **2800** rpm
